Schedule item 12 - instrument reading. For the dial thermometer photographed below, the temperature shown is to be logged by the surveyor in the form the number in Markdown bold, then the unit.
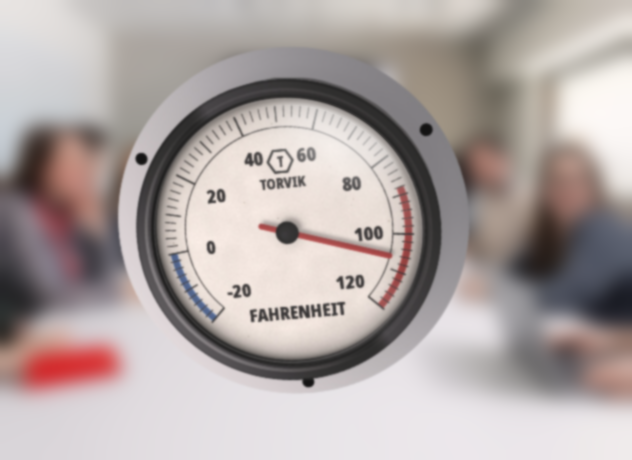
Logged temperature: **106** °F
